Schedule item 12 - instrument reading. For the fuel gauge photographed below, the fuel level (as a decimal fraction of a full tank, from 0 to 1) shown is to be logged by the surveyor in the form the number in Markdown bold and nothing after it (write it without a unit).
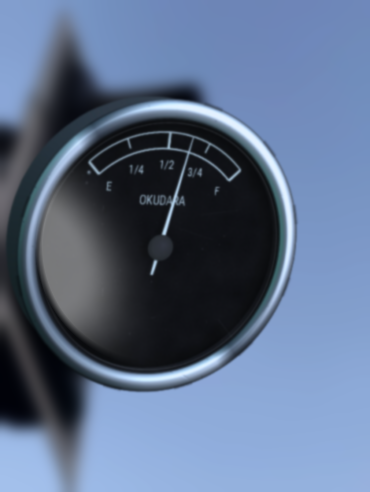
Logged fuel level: **0.625**
